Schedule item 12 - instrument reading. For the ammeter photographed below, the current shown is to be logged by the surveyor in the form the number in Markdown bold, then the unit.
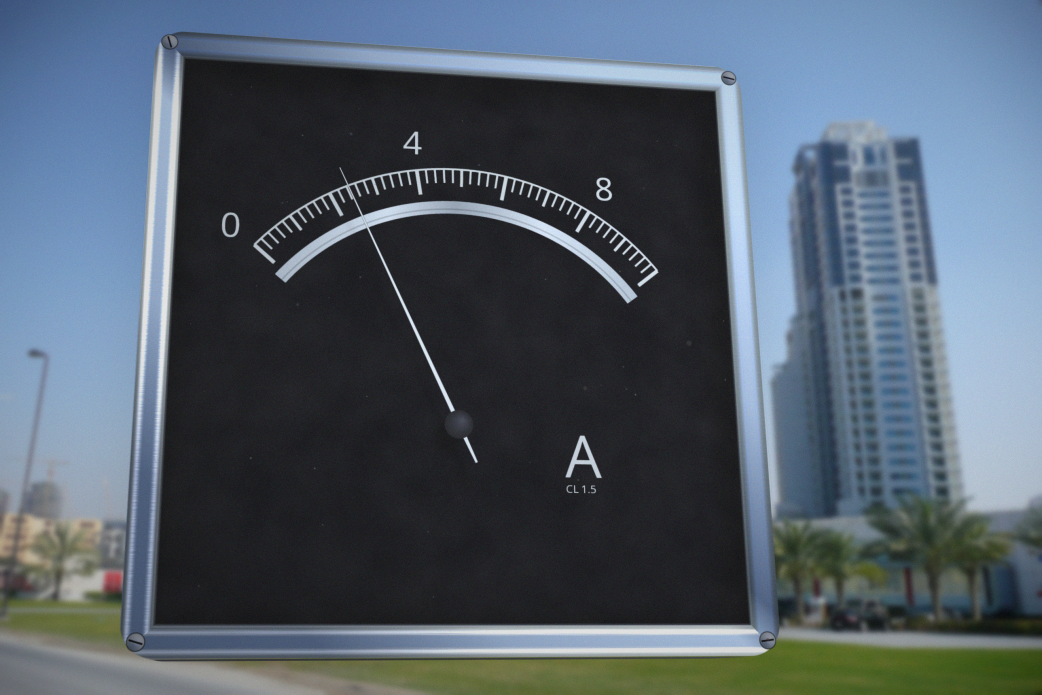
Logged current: **2.4** A
